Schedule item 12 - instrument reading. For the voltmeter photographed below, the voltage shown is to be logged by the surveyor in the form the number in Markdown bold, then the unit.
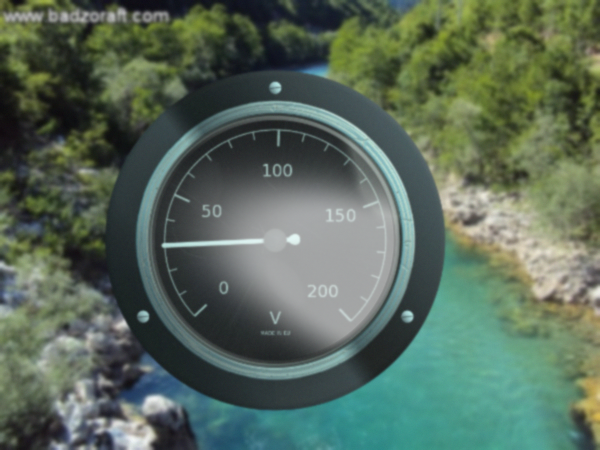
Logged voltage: **30** V
